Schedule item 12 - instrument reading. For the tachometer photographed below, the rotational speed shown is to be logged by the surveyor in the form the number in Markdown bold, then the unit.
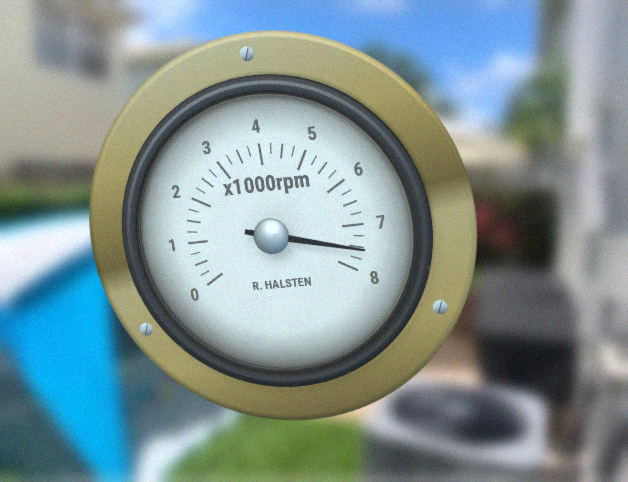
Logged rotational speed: **7500** rpm
